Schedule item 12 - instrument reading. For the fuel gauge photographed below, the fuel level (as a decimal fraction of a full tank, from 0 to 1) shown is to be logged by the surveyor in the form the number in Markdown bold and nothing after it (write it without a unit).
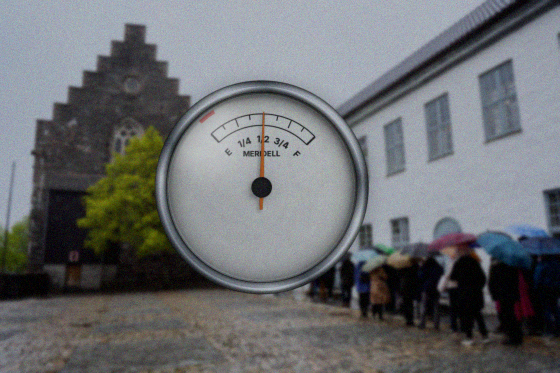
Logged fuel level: **0.5**
